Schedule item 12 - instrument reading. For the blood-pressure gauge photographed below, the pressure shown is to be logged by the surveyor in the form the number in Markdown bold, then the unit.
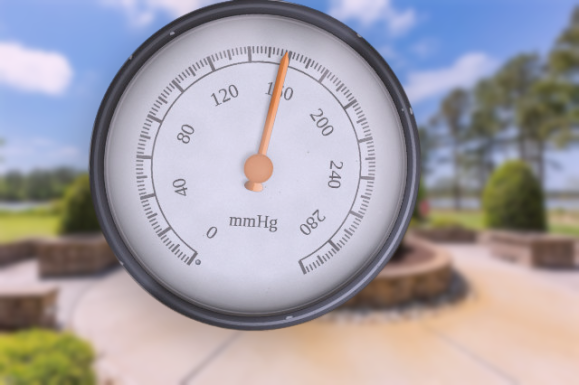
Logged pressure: **158** mmHg
